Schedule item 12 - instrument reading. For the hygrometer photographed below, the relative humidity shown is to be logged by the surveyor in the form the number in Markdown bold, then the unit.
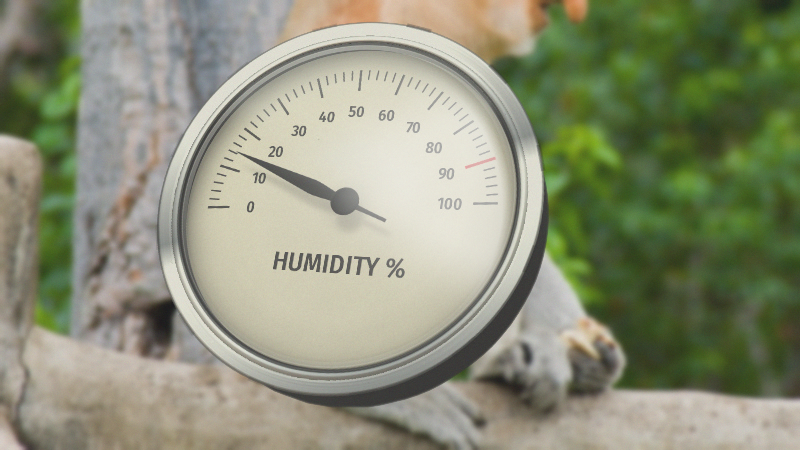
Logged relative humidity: **14** %
